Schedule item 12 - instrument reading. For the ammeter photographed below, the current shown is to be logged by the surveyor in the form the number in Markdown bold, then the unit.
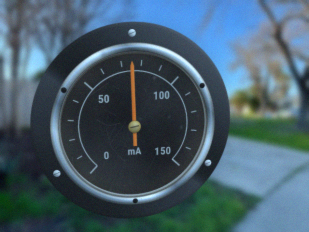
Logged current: **75** mA
